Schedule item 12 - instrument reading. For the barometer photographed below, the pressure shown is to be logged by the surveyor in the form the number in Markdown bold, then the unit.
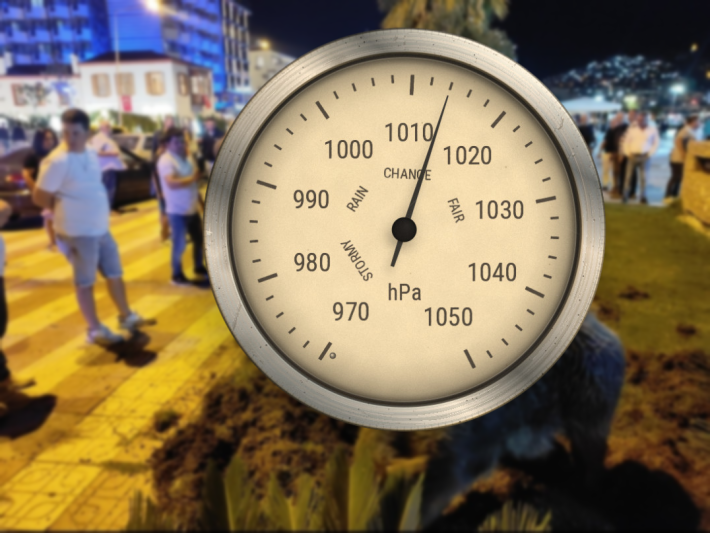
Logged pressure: **1014** hPa
